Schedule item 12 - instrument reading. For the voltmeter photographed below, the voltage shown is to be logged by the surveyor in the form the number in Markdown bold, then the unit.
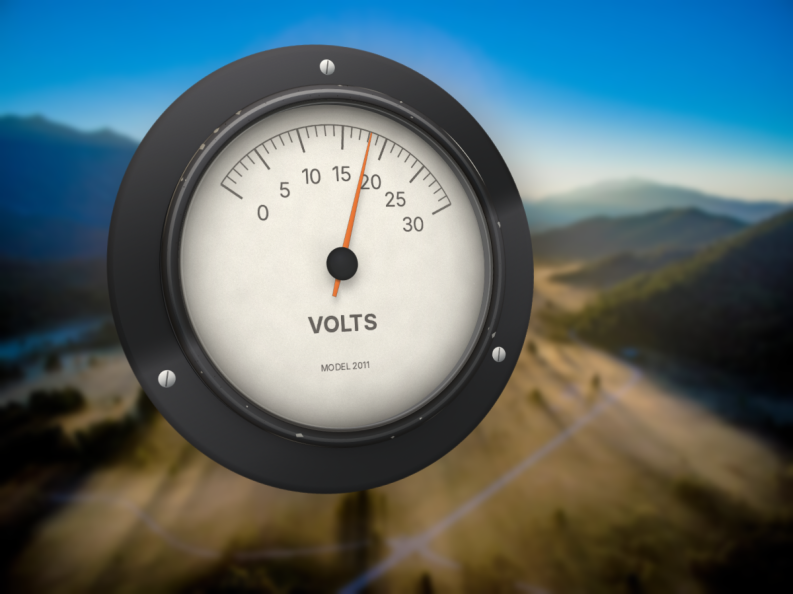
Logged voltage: **18** V
